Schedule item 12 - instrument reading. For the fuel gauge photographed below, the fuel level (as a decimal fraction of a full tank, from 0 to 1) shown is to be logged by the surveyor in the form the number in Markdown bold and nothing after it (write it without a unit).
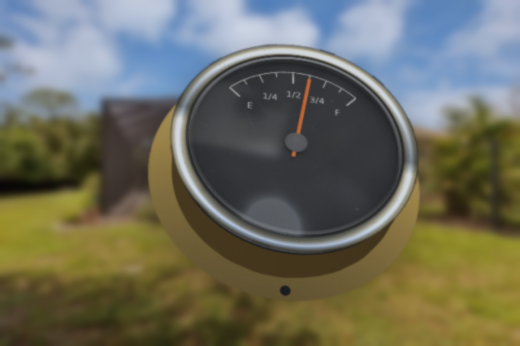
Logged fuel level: **0.625**
